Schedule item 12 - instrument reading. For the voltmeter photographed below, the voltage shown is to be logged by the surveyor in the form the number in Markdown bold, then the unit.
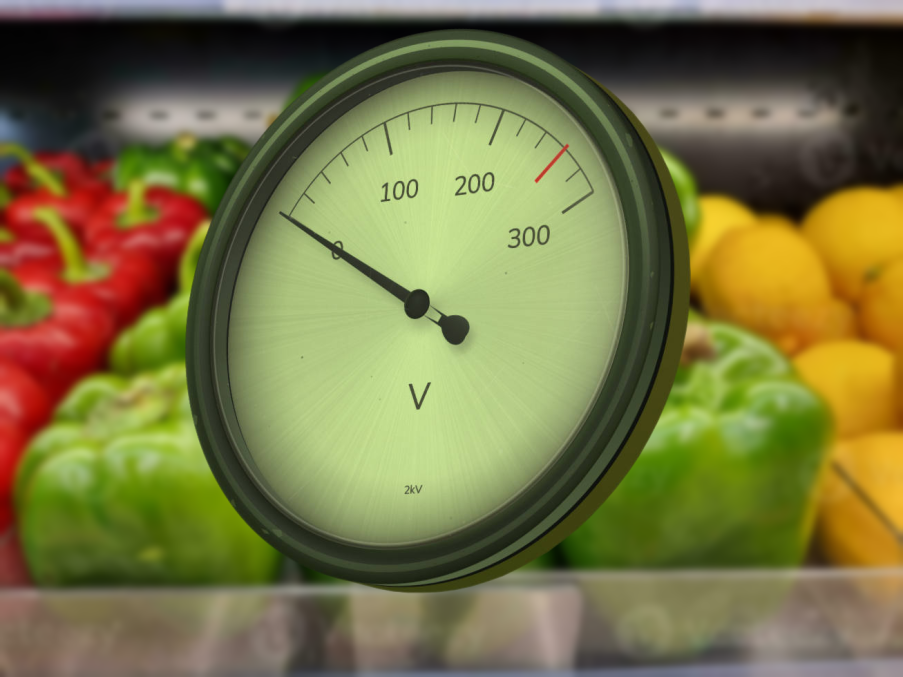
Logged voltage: **0** V
